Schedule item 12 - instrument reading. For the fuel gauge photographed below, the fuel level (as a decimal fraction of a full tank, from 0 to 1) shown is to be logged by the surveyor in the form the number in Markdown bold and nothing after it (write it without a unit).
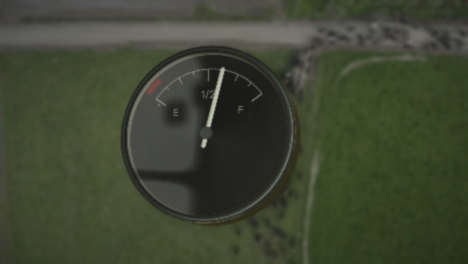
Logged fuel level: **0.625**
